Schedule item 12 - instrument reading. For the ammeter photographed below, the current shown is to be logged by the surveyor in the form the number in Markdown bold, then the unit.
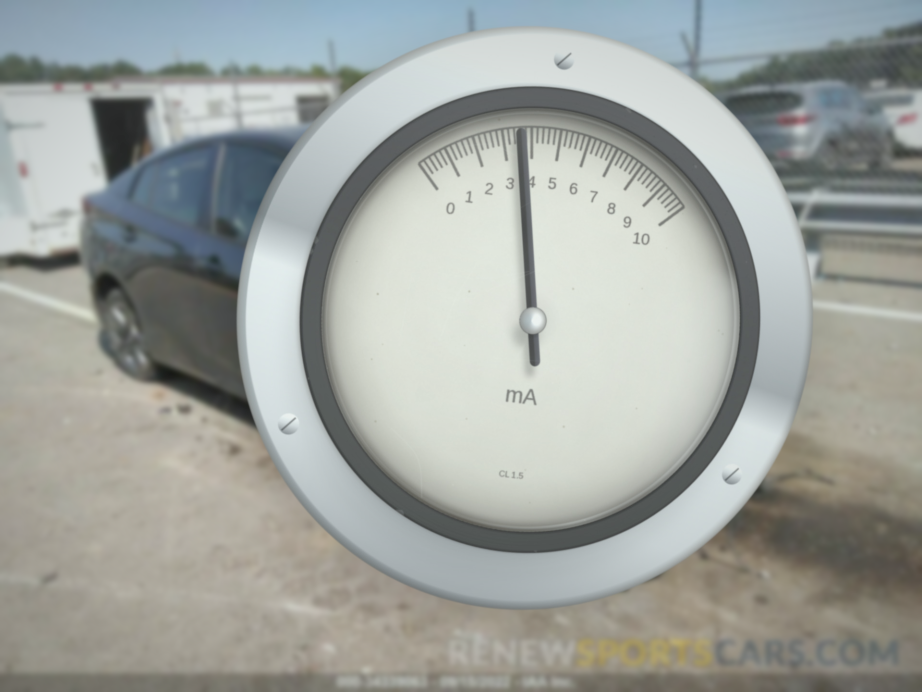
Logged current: **3.6** mA
